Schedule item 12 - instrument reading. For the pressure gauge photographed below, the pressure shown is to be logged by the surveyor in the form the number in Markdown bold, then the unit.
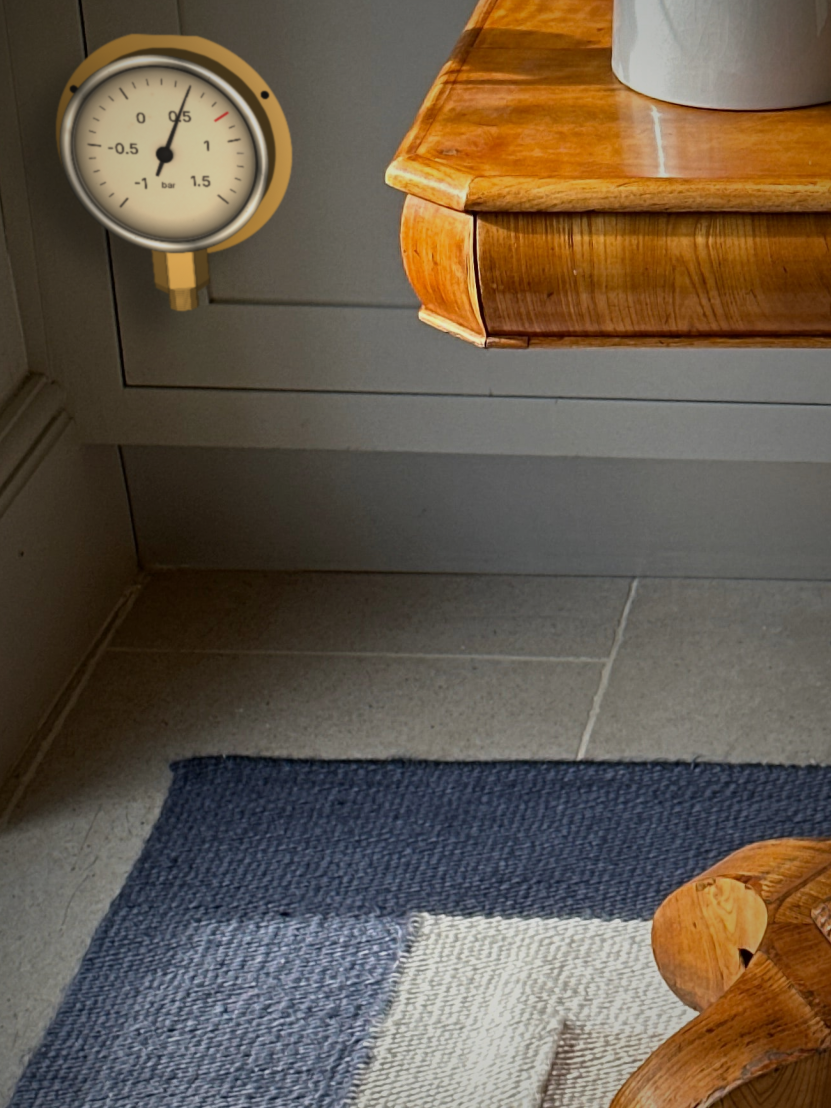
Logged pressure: **0.5** bar
